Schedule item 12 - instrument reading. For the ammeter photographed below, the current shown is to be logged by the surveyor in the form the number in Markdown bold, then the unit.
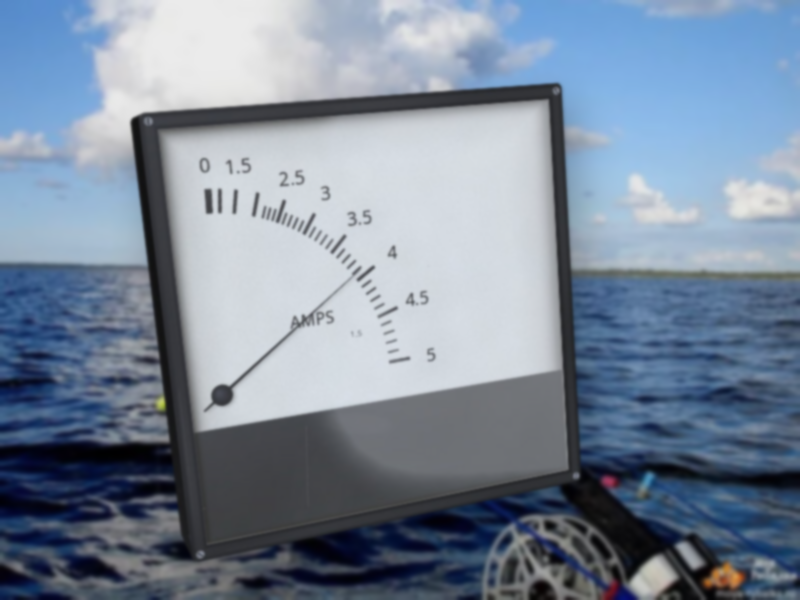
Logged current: **3.9** A
